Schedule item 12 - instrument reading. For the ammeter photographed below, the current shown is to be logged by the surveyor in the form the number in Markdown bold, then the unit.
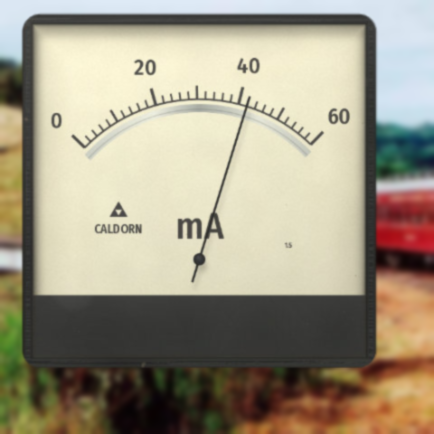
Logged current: **42** mA
